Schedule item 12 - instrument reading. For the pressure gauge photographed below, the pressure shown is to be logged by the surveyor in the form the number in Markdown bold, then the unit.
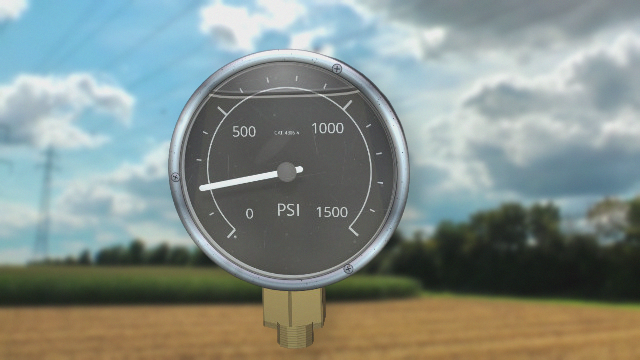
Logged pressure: **200** psi
